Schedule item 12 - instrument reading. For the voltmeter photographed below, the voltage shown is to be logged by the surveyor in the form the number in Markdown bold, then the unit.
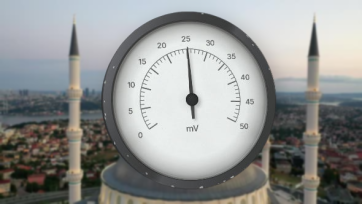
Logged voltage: **25** mV
